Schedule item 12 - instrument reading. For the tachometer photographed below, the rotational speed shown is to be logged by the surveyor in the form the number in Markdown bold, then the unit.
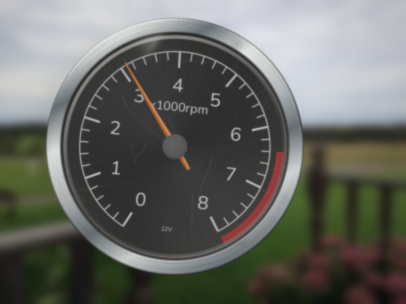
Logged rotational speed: **3100** rpm
